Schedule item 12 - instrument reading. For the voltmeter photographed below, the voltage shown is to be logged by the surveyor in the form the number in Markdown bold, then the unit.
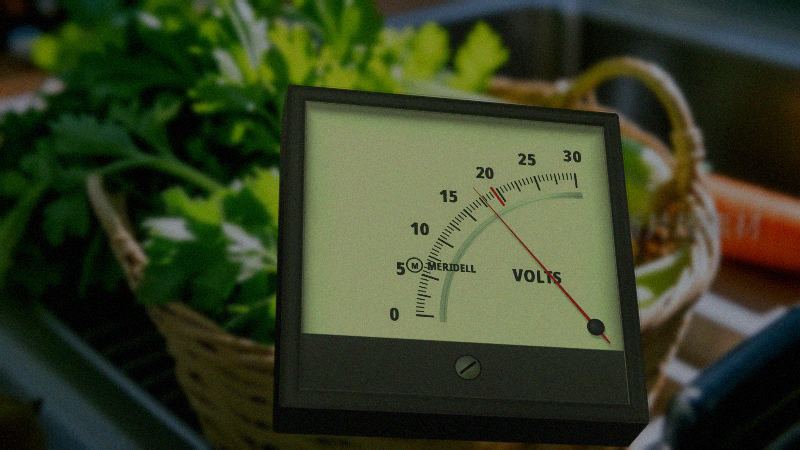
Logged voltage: **17.5** V
